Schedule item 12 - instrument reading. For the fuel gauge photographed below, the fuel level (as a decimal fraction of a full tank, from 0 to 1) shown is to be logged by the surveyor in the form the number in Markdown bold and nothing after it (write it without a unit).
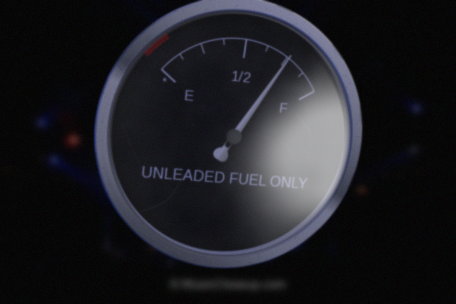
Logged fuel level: **0.75**
